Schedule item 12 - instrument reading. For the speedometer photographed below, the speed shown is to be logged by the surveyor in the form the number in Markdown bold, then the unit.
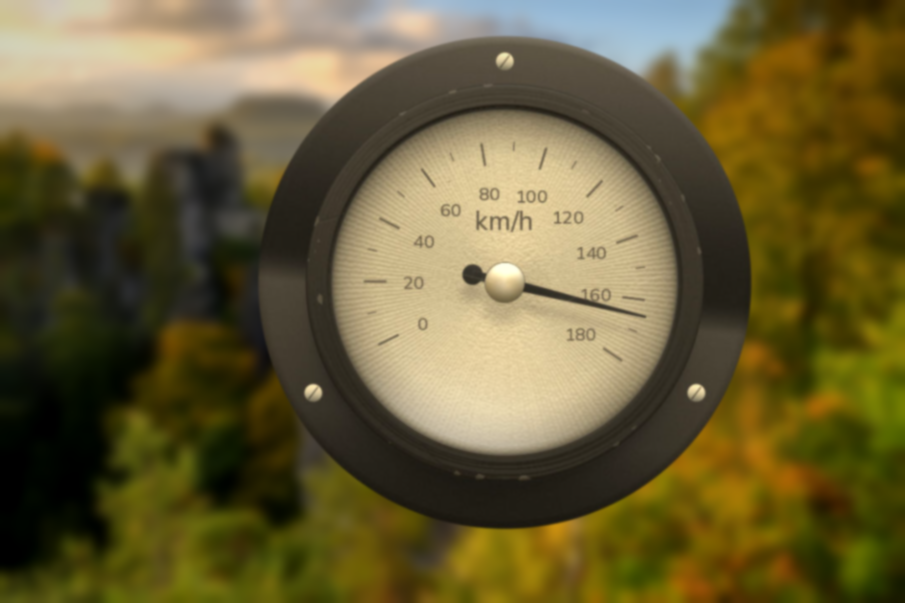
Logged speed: **165** km/h
